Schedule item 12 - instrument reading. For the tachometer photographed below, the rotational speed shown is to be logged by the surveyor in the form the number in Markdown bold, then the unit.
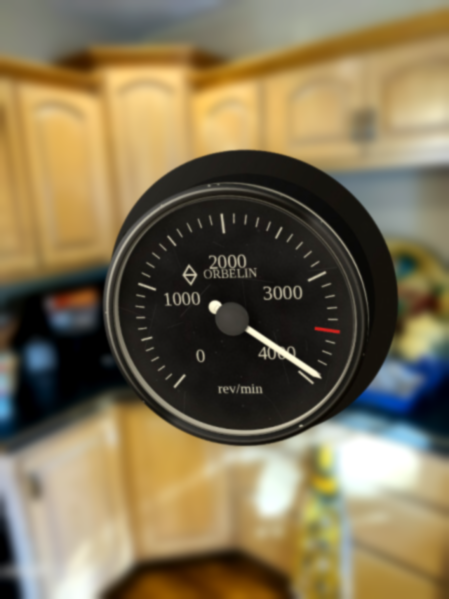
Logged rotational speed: **3900** rpm
